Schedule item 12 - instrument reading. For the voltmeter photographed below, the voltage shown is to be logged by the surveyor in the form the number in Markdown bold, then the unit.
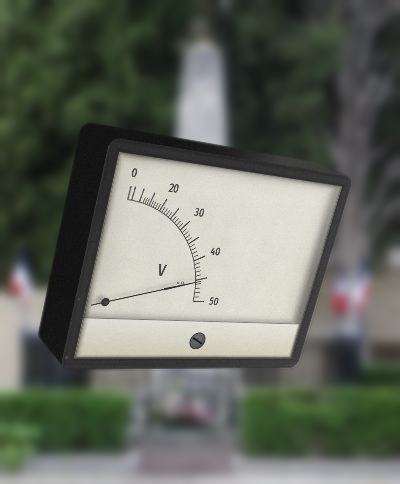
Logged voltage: **45** V
